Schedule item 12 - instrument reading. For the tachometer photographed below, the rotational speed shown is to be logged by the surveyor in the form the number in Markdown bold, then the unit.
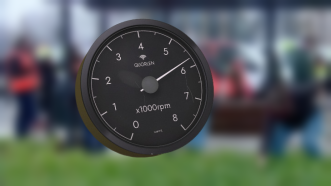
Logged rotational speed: **5750** rpm
